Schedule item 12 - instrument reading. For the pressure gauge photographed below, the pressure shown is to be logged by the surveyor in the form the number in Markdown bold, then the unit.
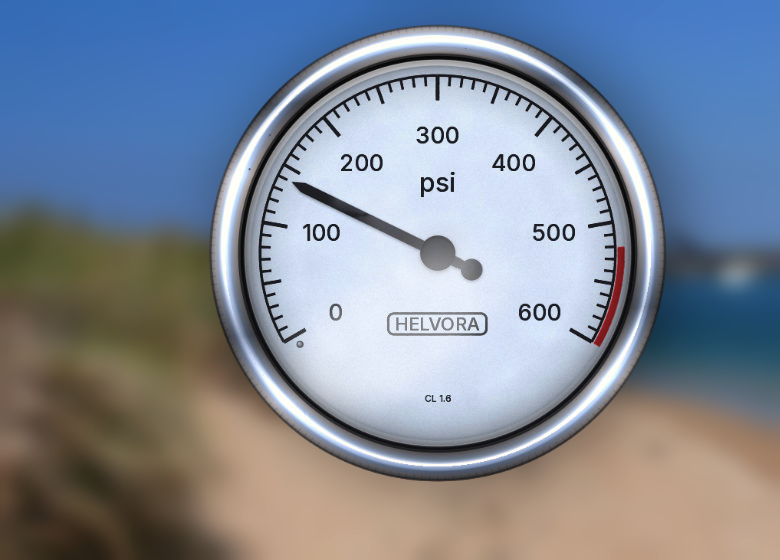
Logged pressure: **140** psi
